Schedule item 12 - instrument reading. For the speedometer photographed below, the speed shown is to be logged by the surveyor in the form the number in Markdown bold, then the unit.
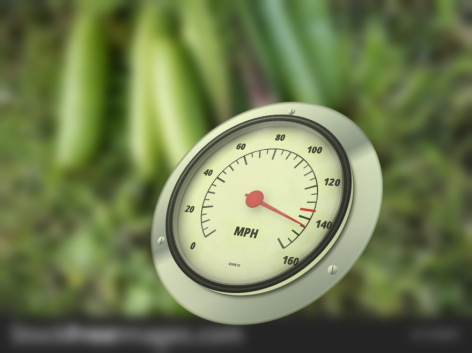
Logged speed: **145** mph
